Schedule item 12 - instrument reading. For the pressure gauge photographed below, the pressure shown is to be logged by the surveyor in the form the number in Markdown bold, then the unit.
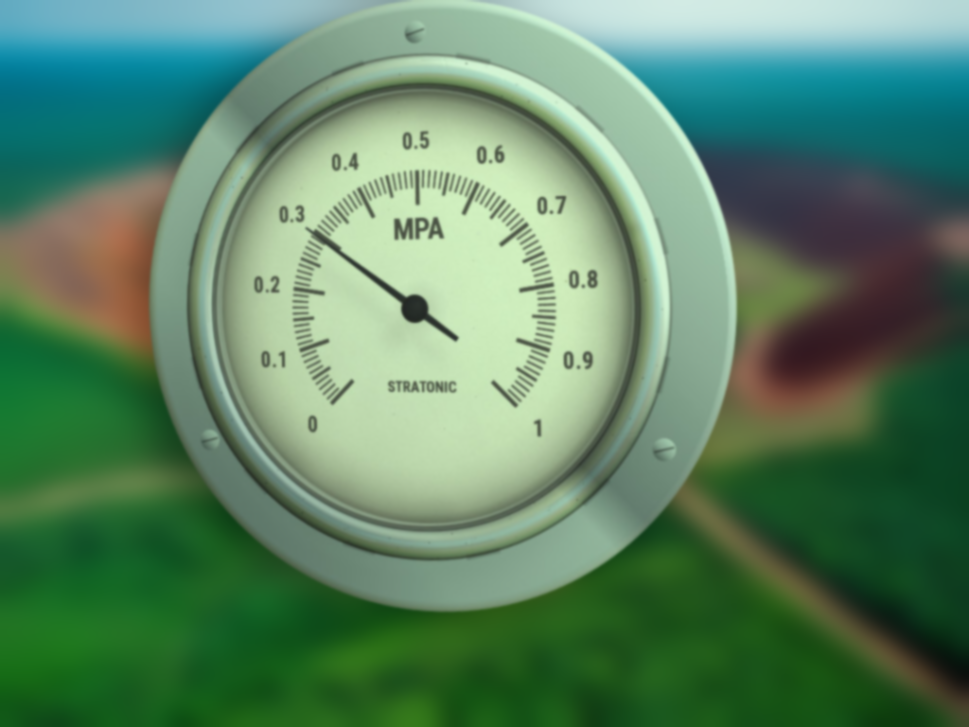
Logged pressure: **0.3** MPa
